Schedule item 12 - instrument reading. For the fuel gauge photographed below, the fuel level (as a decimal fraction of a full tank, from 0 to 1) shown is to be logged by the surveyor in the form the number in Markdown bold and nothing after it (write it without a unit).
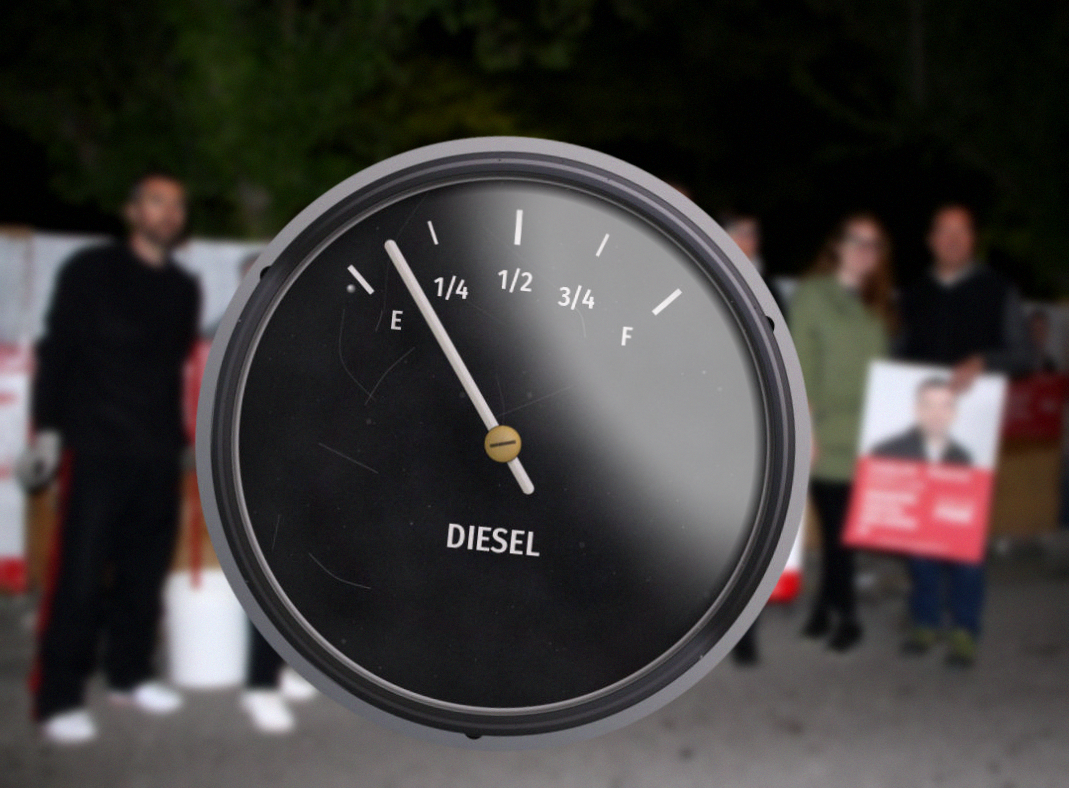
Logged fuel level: **0.125**
